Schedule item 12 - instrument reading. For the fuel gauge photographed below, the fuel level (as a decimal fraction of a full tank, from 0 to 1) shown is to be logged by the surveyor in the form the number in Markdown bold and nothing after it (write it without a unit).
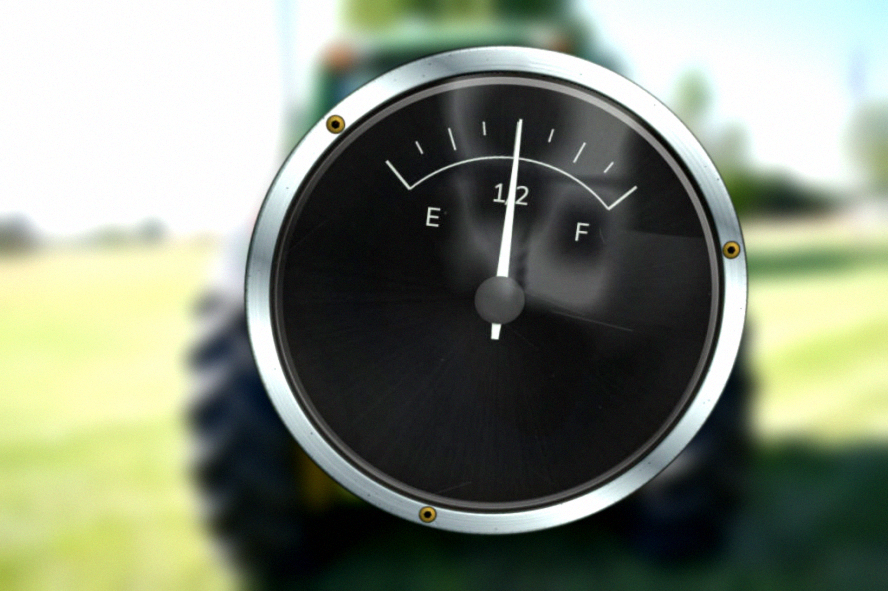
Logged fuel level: **0.5**
